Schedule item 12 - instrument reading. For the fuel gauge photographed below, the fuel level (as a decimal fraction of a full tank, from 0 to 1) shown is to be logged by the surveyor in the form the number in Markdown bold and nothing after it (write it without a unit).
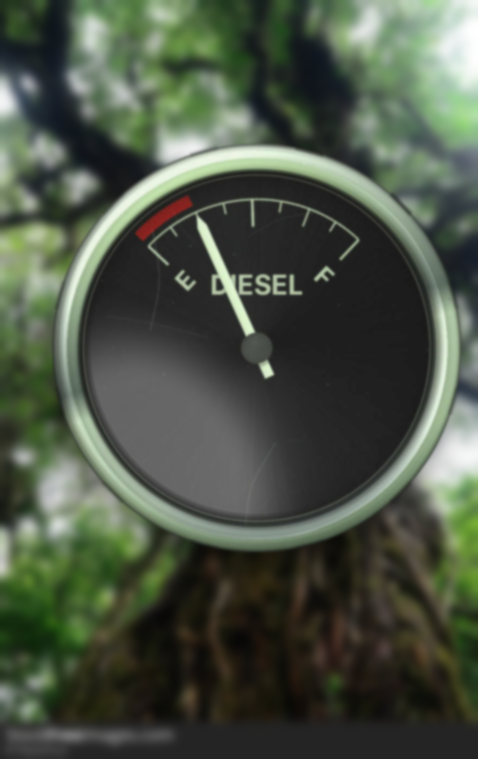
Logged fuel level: **0.25**
